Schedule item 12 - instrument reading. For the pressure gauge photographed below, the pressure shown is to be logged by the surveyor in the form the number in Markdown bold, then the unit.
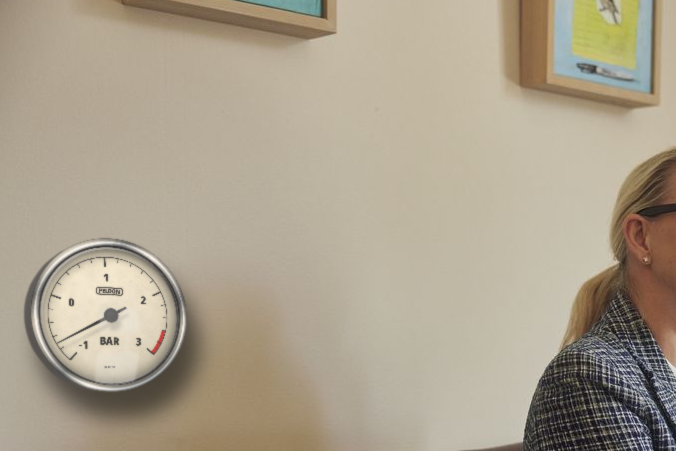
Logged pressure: **-0.7** bar
